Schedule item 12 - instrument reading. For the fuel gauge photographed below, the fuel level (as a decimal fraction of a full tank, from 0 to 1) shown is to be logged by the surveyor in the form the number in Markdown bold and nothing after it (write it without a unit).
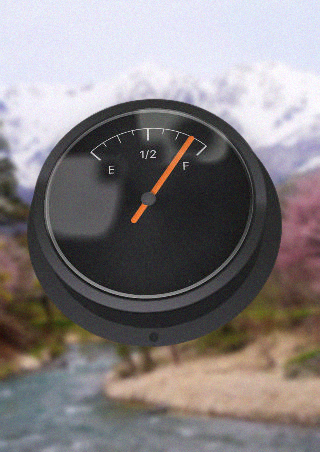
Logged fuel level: **0.875**
